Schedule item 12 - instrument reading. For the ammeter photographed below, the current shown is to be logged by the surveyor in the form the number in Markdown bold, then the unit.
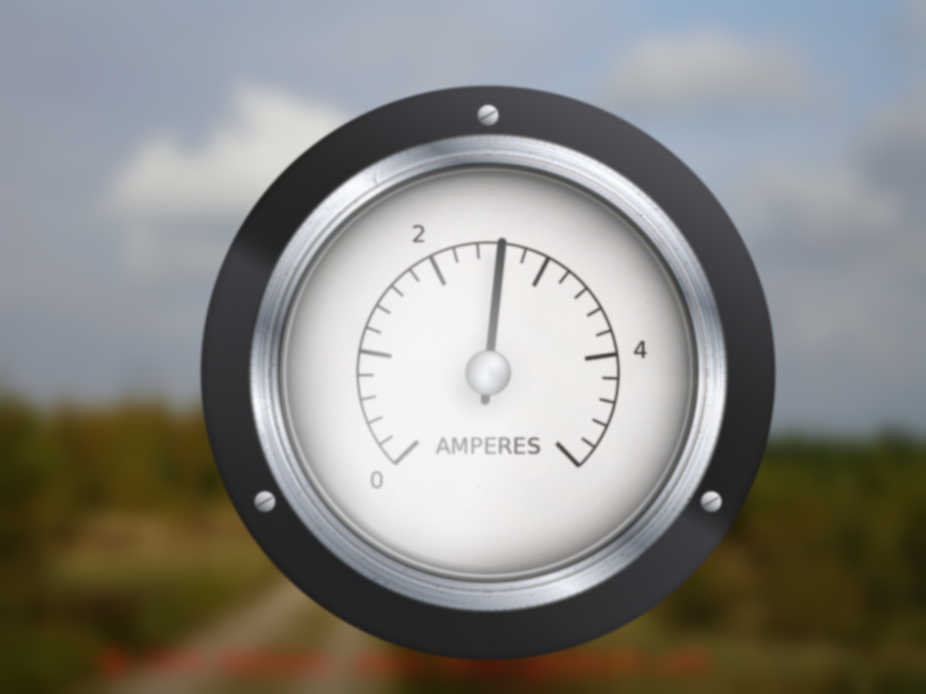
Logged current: **2.6** A
